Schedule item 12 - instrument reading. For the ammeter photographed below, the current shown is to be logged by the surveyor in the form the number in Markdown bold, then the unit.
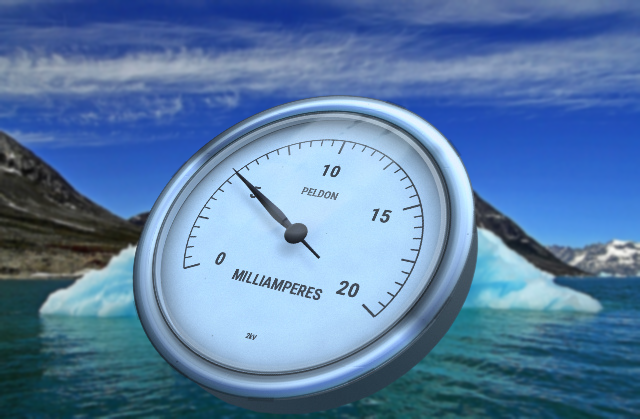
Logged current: **5** mA
